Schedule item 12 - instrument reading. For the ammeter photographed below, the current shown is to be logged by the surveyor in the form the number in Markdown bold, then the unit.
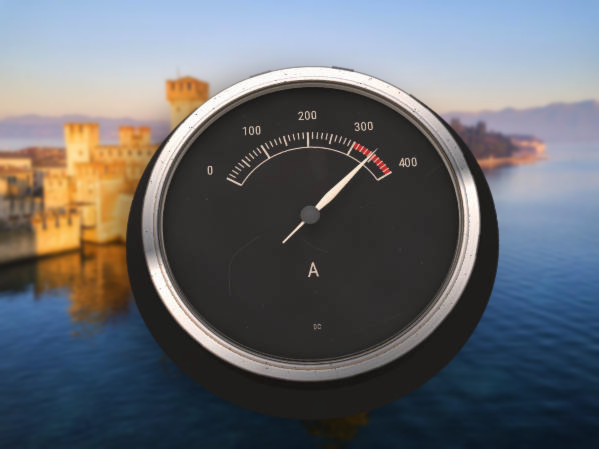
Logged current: **350** A
